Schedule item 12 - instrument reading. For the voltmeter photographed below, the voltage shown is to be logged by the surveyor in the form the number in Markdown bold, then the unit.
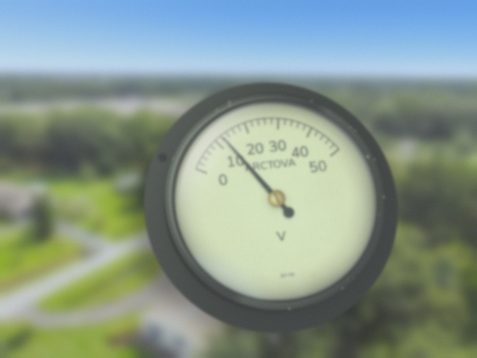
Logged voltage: **12** V
